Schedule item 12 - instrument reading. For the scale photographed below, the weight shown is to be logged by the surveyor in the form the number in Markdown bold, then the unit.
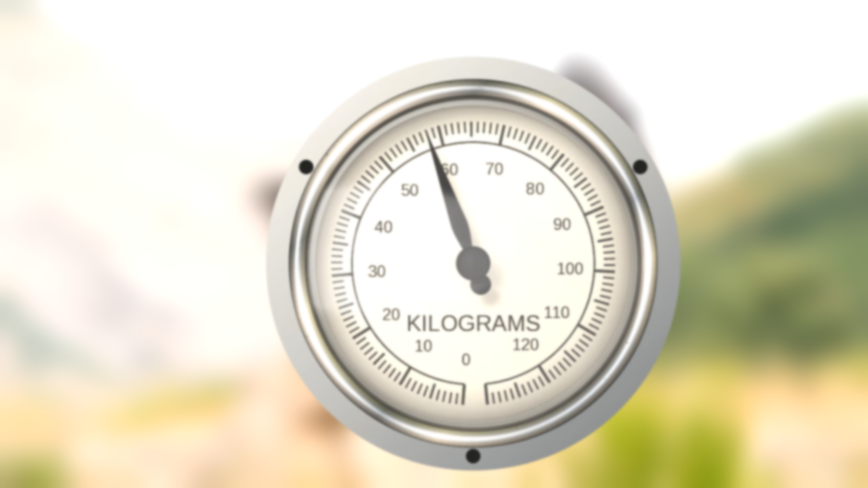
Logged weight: **58** kg
